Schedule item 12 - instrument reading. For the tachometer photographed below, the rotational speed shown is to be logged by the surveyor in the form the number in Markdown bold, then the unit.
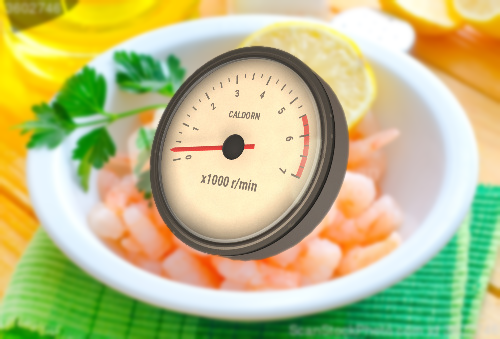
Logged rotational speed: **250** rpm
